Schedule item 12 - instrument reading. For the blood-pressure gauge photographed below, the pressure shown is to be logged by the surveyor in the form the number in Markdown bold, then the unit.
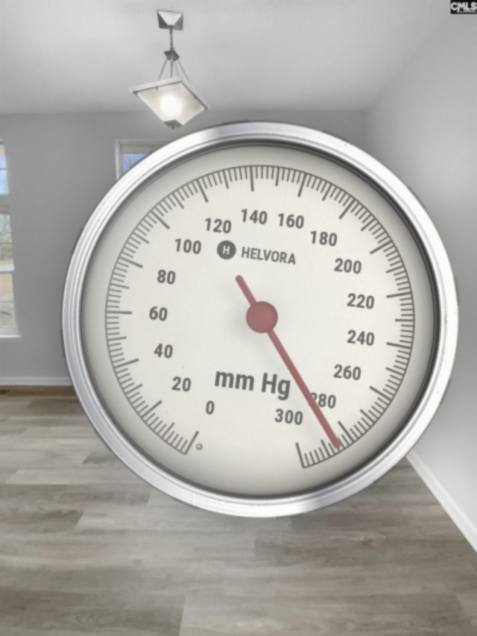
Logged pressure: **286** mmHg
